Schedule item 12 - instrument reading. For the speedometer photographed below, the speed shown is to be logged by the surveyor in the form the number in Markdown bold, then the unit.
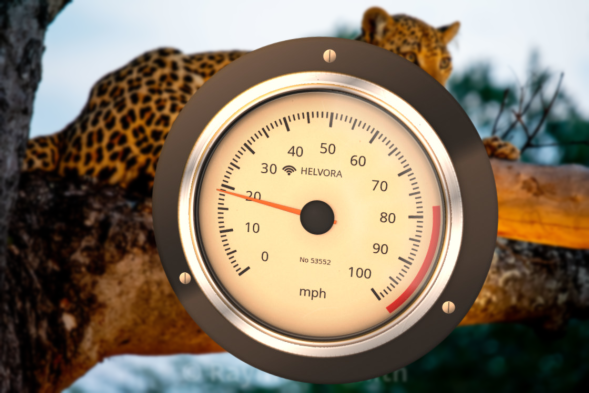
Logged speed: **19** mph
